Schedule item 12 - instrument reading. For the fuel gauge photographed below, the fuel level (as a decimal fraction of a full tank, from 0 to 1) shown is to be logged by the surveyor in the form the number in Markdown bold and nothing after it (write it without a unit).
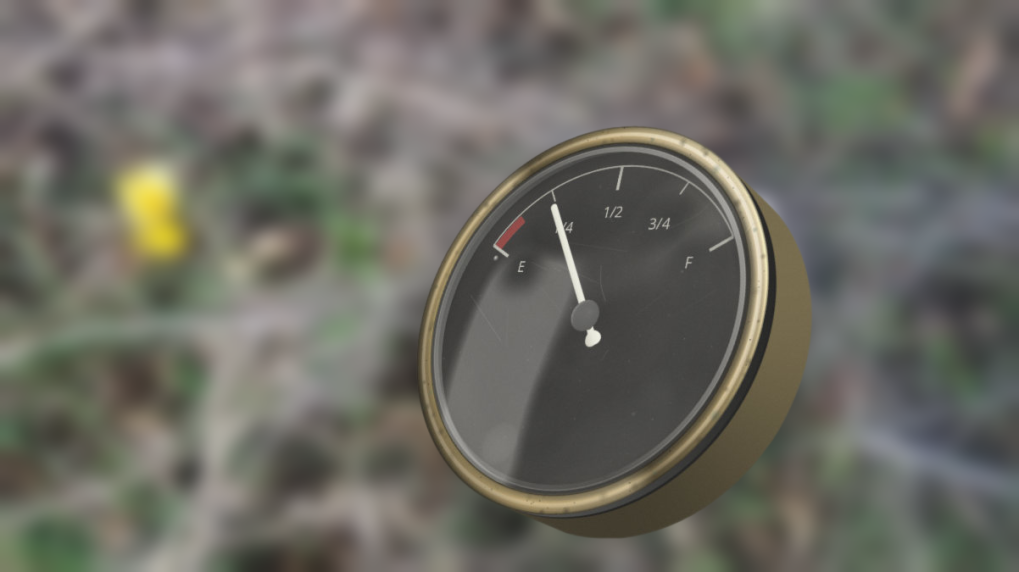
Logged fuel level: **0.25**
